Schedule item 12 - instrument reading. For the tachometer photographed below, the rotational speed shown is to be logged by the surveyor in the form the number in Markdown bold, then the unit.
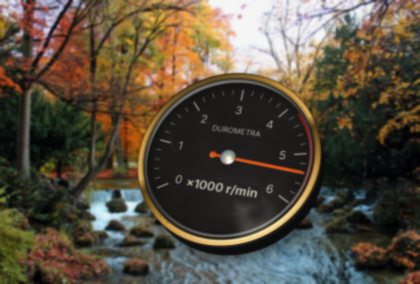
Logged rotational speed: **5400** rpm
